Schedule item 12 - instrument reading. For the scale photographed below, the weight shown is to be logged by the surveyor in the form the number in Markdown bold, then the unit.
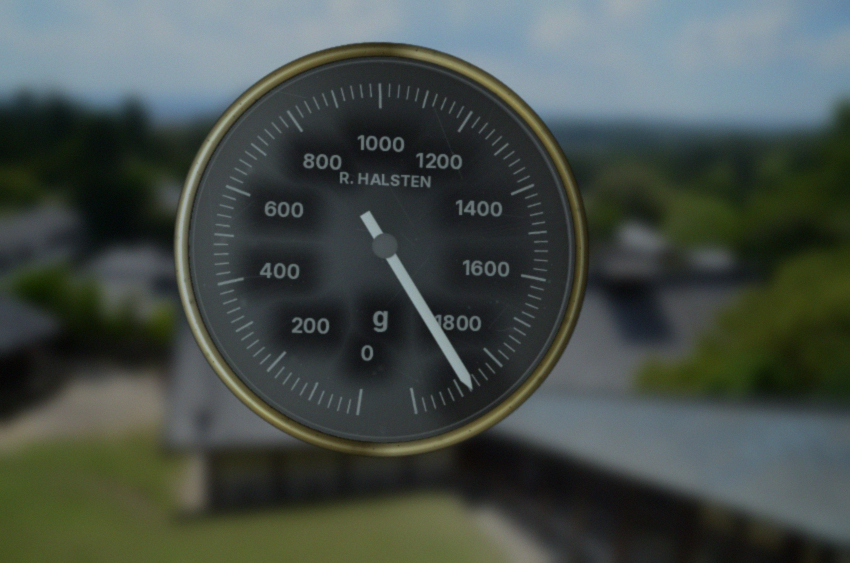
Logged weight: **1880** g
